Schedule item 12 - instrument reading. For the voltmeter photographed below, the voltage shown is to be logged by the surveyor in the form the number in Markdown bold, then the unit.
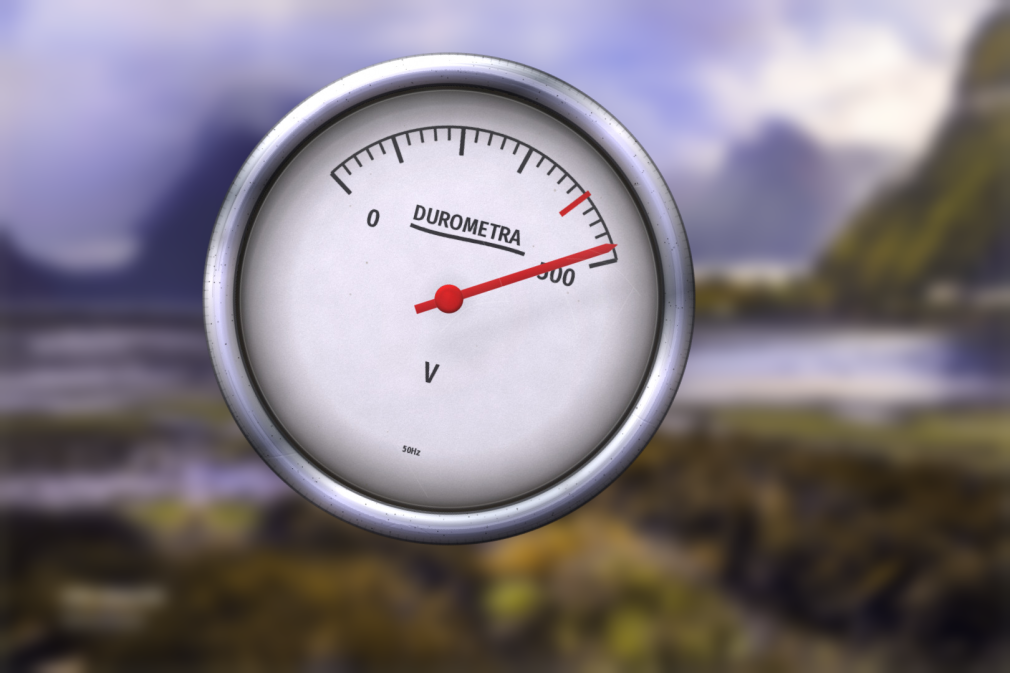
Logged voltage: **480** V
